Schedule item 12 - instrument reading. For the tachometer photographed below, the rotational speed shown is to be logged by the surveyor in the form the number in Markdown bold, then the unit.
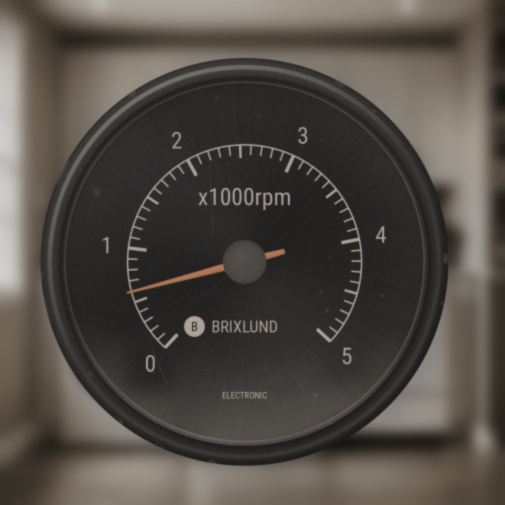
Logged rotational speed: **600** rpm
